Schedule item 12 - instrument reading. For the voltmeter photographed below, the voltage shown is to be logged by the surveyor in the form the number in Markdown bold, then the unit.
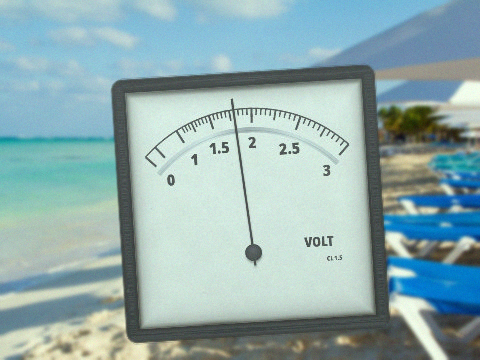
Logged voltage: **1.8** V
